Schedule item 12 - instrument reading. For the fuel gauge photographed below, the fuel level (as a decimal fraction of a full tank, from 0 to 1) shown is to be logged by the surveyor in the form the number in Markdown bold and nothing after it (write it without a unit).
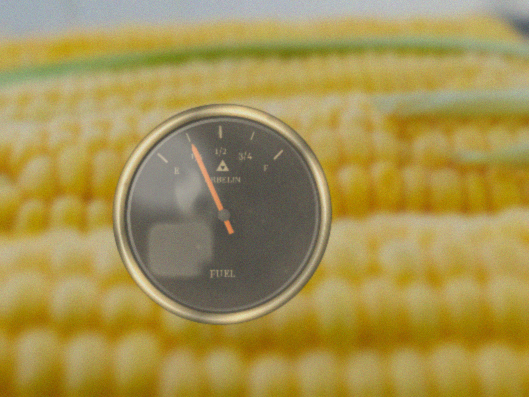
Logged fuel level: **0.25**
